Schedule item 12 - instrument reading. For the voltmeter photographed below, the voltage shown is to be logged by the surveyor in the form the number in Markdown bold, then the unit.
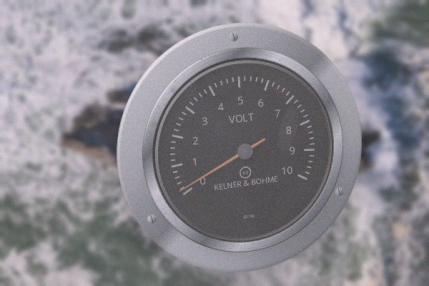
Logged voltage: **0.2** V
